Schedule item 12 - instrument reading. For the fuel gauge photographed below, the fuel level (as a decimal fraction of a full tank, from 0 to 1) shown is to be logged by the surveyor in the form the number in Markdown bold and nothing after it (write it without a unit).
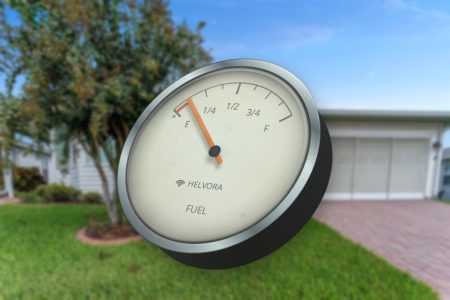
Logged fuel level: **0.125**
